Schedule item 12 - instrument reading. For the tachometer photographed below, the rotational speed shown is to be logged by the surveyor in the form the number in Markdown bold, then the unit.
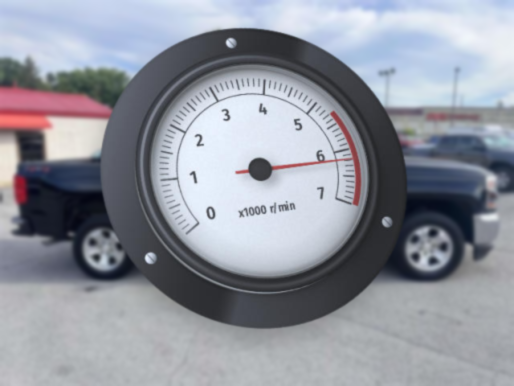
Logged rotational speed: **6200** rpm
